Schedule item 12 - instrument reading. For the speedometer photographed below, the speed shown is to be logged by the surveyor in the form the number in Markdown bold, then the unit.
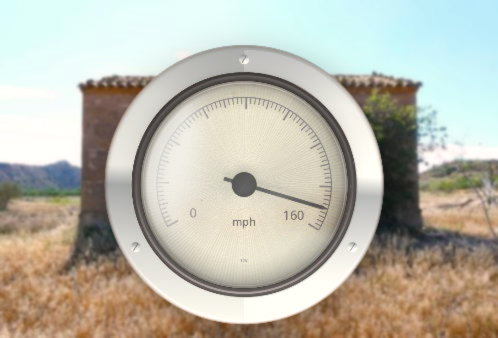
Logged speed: **150** mph
